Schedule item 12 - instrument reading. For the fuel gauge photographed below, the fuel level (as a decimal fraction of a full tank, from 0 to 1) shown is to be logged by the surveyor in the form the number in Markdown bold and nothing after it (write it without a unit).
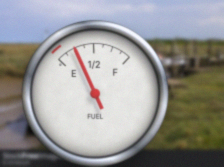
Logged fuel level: **0.25**
